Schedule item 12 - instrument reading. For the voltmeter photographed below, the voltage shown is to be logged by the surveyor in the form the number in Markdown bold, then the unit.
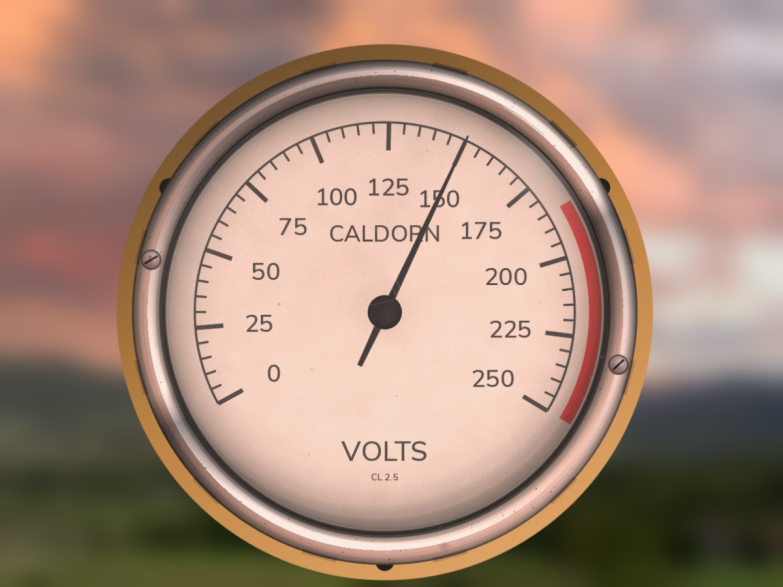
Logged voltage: **150** V
